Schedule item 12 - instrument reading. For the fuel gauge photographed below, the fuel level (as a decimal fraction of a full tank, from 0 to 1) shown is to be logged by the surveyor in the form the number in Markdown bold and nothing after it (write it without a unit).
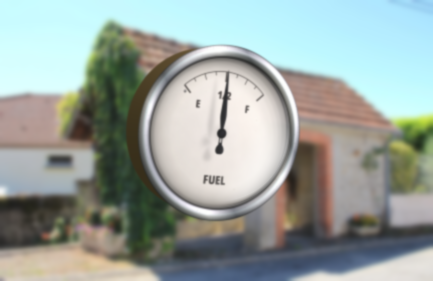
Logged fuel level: **0.5**
